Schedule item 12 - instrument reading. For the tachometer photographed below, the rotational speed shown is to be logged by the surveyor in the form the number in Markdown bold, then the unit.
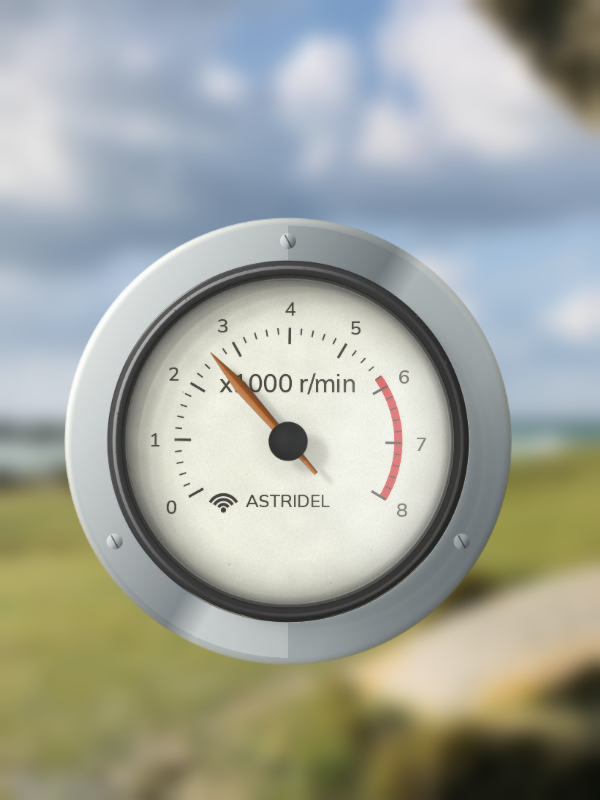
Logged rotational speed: **2600** rpm
